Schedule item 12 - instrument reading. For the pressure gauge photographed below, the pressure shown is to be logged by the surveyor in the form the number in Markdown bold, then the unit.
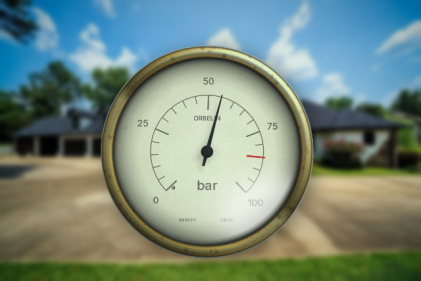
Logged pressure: **55** bar
